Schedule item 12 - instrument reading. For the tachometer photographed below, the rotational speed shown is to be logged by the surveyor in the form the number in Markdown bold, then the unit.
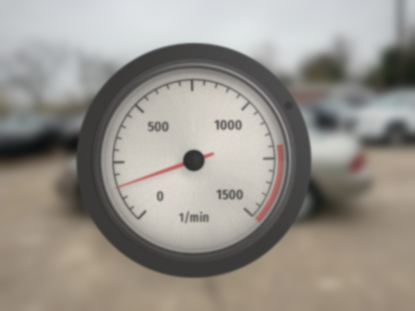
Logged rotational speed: **150** rpm
